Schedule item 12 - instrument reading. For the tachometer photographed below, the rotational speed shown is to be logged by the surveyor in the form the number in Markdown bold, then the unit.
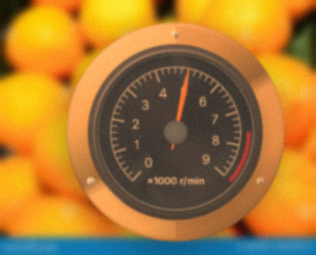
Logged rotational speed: **5000** rpm
